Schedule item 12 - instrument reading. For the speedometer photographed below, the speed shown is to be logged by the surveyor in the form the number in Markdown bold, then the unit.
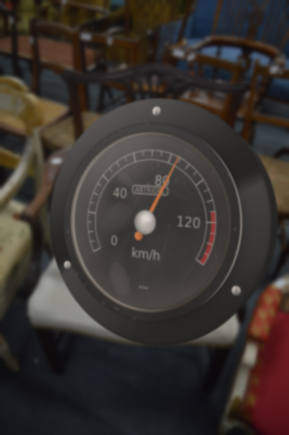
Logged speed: **85** km/h
